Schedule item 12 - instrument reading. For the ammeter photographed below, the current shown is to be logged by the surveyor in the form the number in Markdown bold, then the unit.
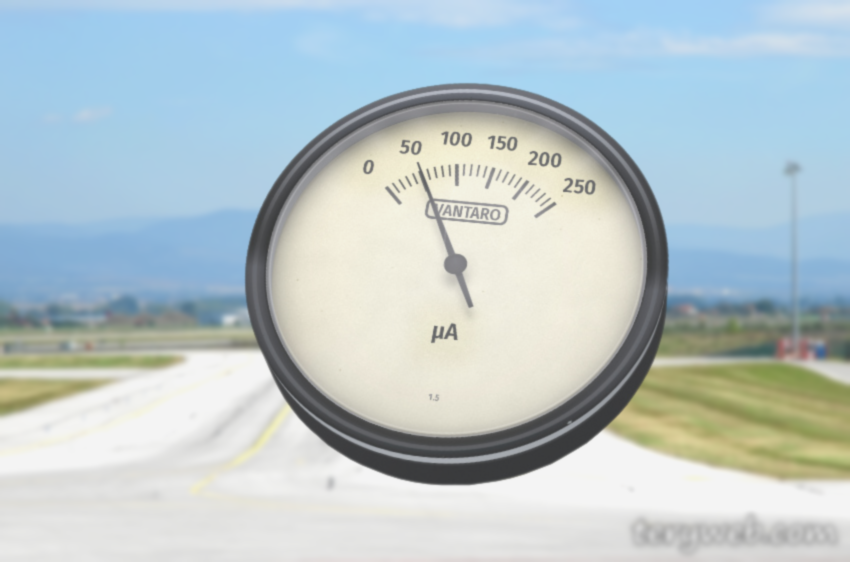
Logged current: **50** µA
